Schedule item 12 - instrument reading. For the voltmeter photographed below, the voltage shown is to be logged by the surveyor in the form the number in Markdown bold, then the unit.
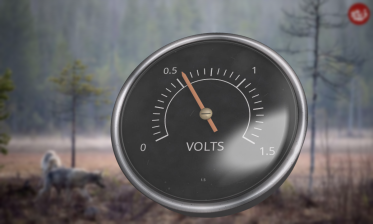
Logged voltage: **0.55** V
